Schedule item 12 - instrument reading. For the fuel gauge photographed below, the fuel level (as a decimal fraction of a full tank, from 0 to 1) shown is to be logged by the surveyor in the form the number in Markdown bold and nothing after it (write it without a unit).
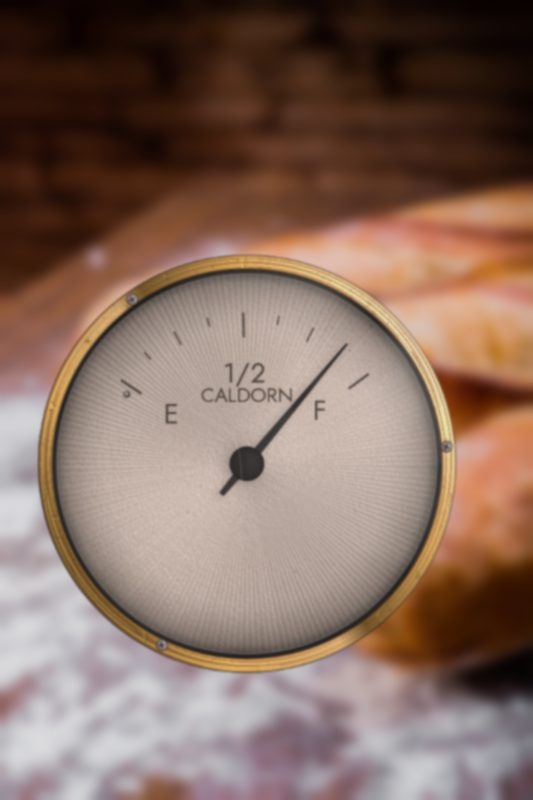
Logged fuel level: **0.875**
